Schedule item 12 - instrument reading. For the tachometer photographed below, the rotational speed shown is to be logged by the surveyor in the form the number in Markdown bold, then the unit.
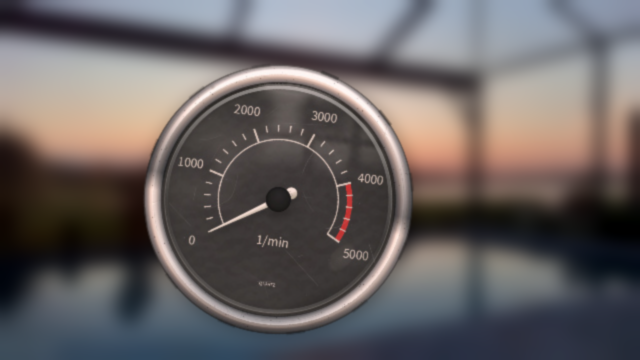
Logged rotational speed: **0** rpm
